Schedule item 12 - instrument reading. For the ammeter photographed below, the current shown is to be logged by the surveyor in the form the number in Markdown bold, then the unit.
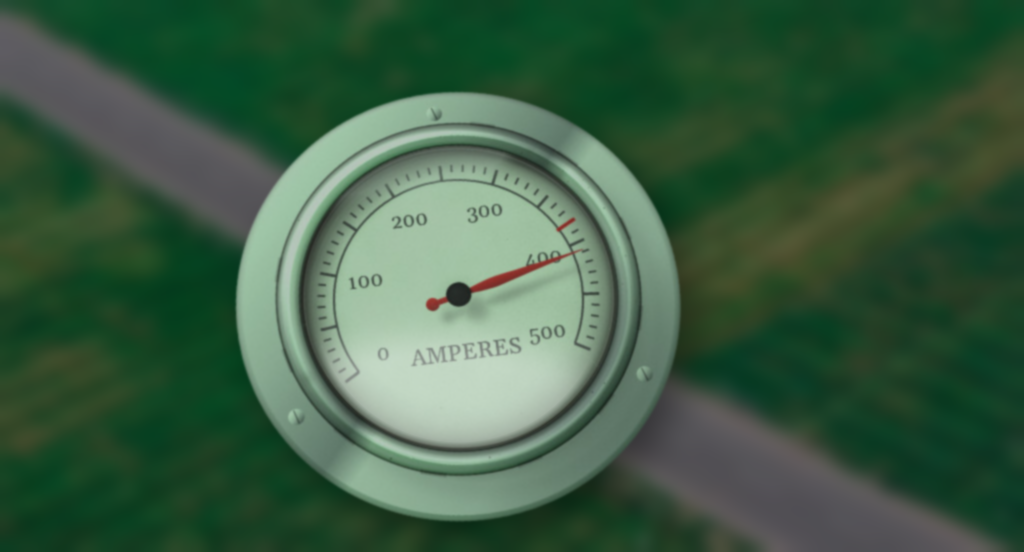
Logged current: **410** A
